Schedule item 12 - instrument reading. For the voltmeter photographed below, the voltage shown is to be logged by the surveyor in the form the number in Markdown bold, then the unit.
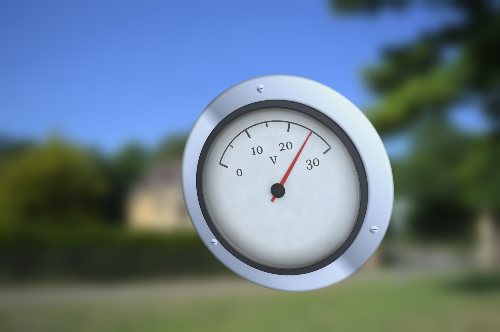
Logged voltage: **25** V
